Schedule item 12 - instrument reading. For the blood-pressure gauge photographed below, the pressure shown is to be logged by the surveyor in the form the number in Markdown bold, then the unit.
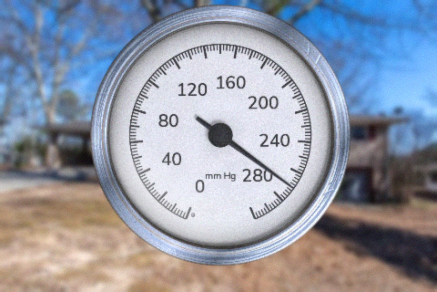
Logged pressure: **270** mmHg
